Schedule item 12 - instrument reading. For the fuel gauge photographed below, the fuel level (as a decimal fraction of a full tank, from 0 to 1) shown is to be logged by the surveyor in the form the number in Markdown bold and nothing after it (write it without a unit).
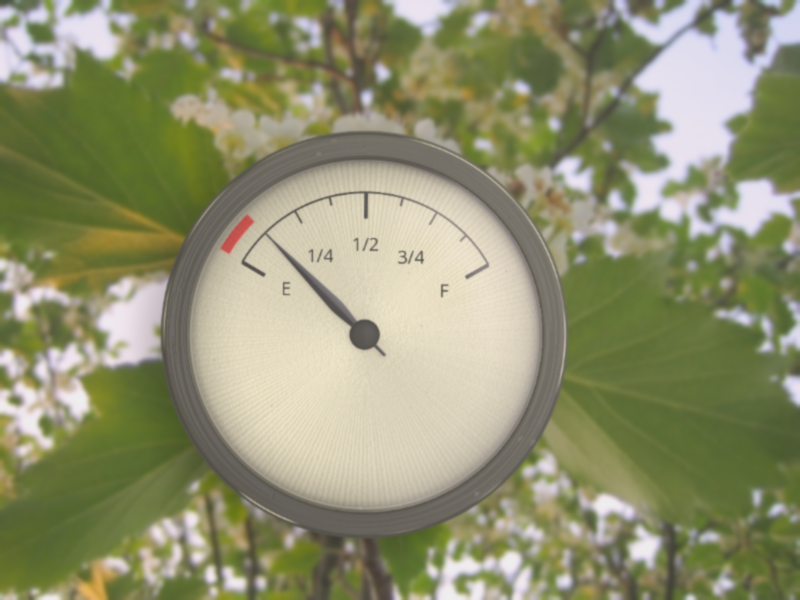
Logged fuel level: **0.125**
